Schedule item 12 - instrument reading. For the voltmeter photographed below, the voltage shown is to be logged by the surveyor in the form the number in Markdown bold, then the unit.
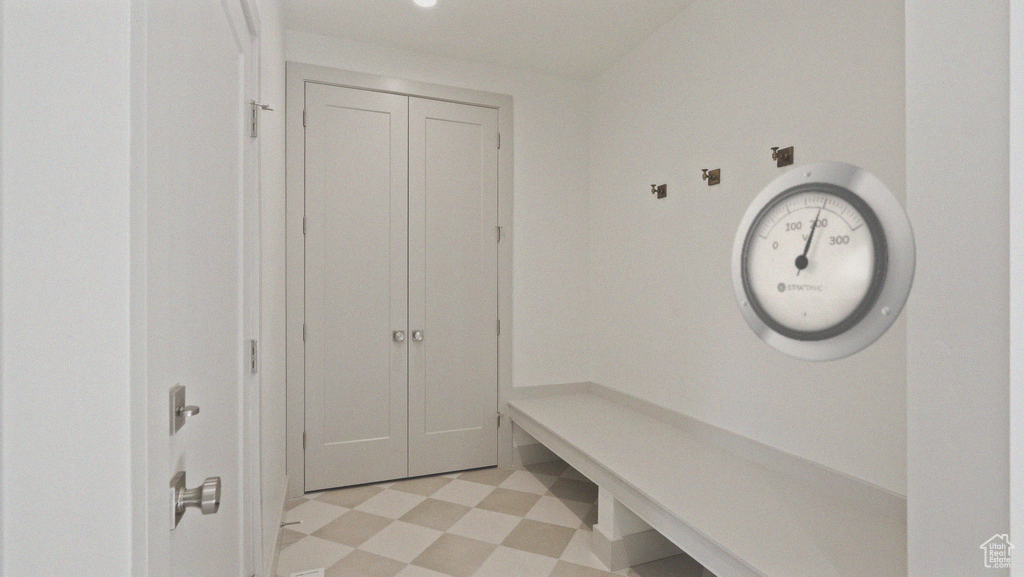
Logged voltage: **200** V
